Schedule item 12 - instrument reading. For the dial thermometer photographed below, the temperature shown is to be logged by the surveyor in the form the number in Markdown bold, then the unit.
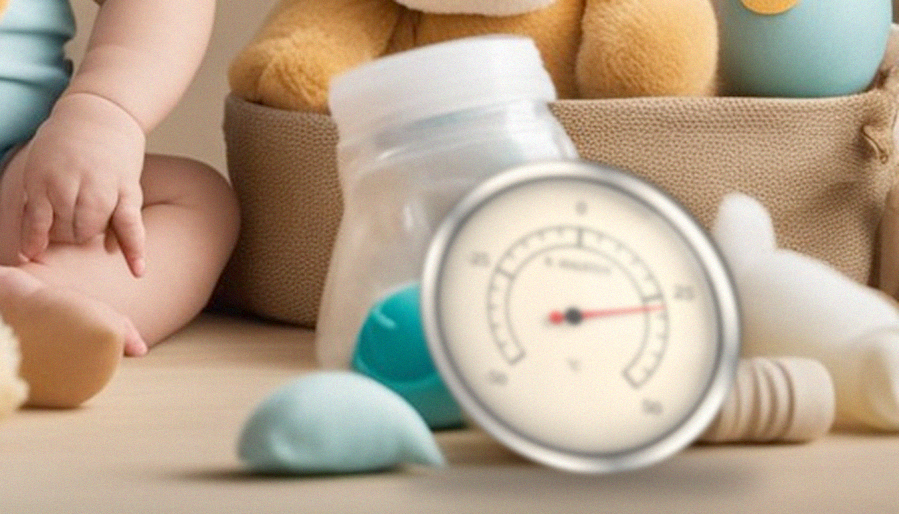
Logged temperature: **27.5** °C
